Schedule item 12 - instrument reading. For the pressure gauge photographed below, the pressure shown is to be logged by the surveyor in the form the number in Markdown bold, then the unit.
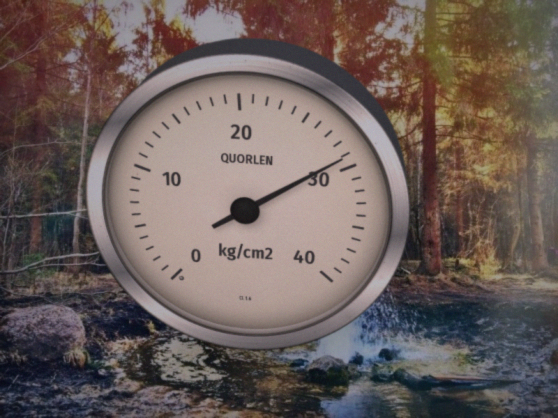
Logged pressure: **29** kg/cm²
